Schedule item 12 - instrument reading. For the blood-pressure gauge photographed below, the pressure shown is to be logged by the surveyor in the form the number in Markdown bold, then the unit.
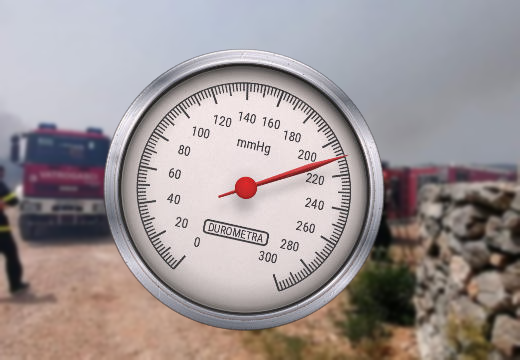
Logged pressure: **210** mmHg
